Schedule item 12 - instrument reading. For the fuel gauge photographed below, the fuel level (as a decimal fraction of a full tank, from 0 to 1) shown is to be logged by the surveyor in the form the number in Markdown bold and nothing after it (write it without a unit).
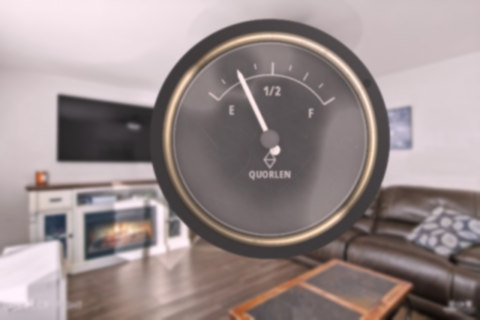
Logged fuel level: **0.25**
